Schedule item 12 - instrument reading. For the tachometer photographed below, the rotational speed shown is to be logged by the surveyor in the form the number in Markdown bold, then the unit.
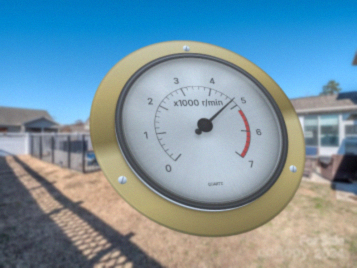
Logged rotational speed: **4800** rpm
